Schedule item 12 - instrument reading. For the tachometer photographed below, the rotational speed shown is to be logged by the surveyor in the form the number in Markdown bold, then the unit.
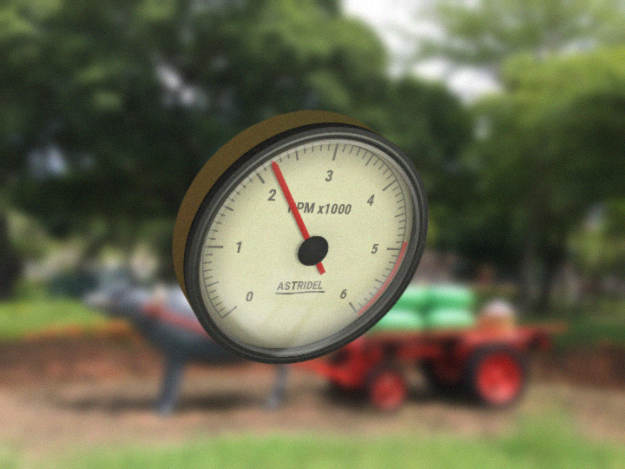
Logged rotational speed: **2200** rpm
